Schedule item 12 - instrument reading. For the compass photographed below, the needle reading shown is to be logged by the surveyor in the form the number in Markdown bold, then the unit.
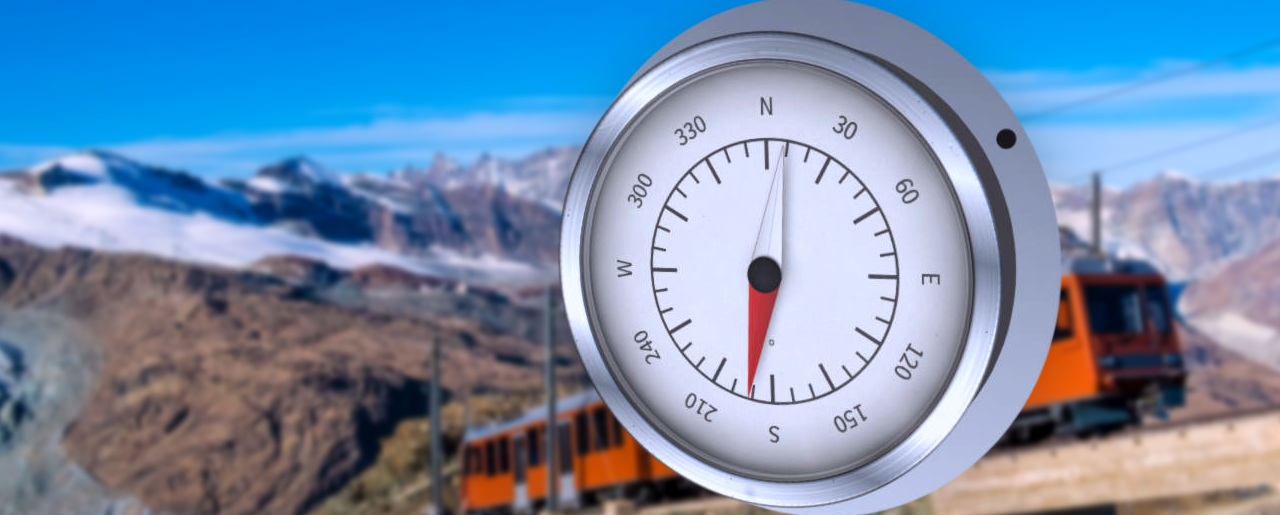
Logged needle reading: **190** °
